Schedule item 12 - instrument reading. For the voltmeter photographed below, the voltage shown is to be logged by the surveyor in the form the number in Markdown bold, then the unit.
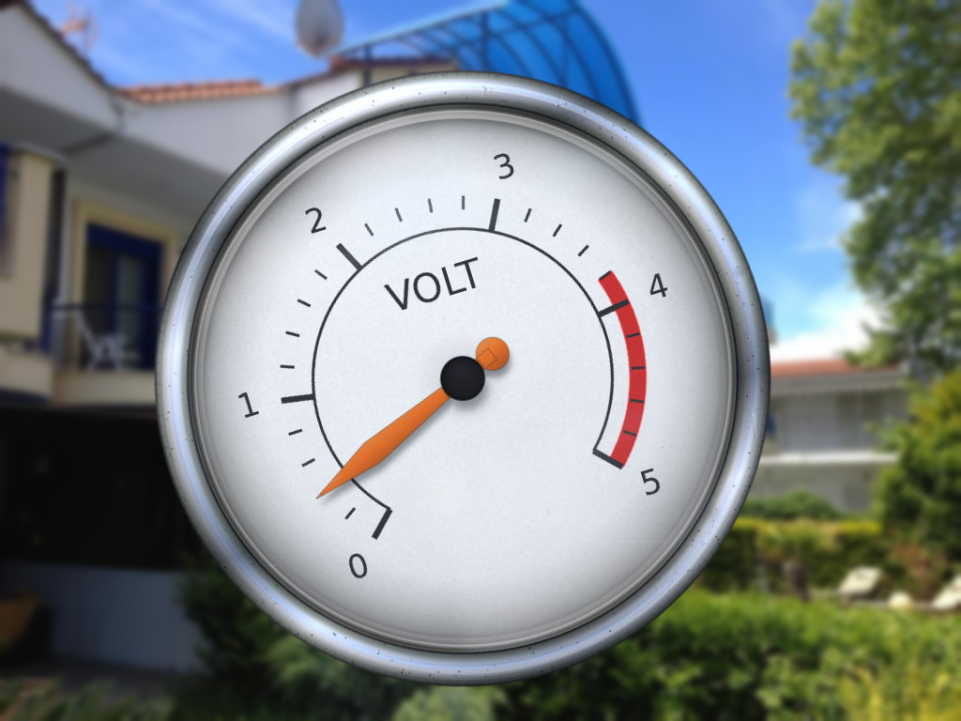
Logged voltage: **0.4** V
